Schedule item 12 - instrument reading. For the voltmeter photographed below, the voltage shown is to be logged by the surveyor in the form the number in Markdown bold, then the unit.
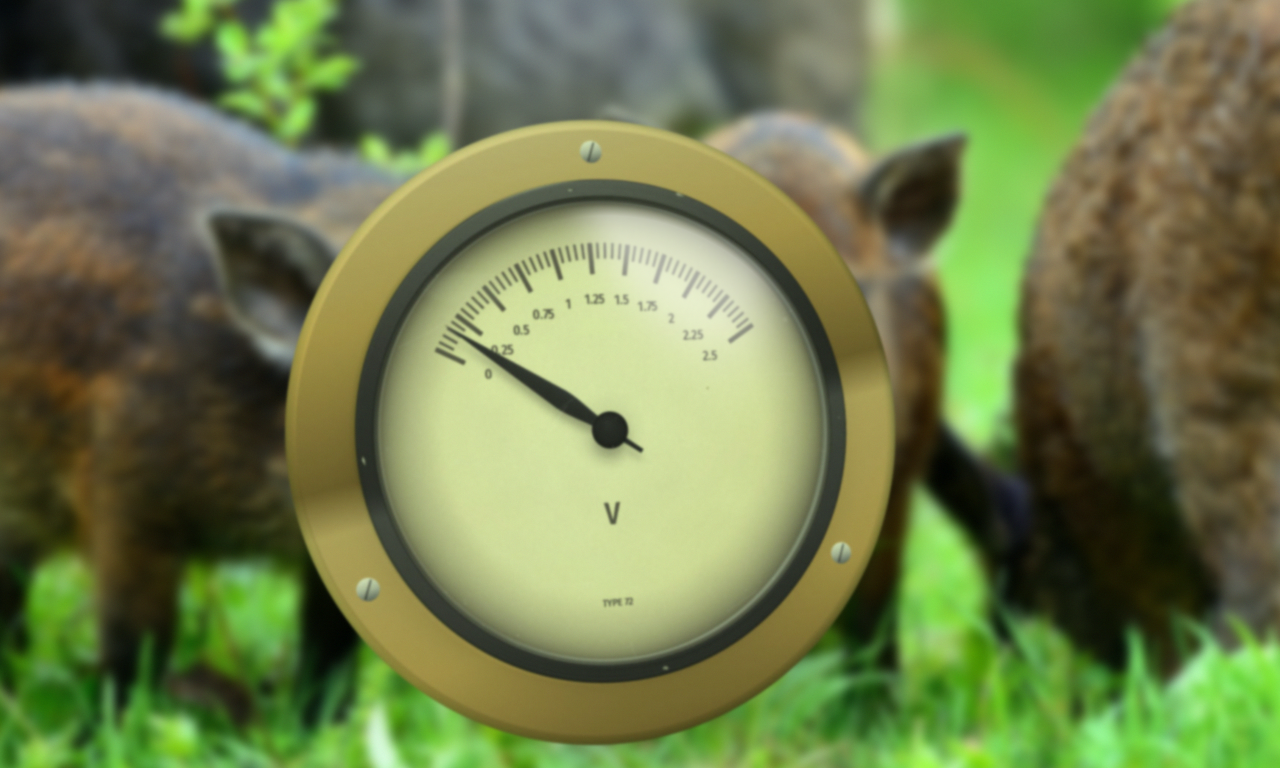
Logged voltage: **0.15** V
